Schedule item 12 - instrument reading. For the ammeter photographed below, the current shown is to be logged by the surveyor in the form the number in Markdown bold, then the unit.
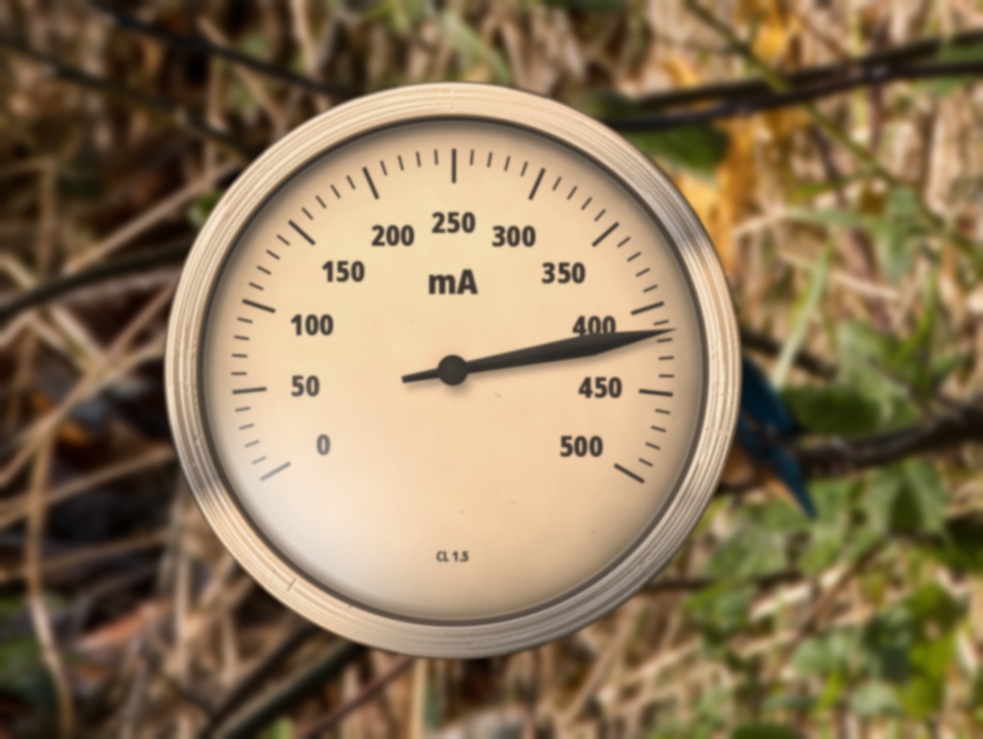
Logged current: **415** mA
